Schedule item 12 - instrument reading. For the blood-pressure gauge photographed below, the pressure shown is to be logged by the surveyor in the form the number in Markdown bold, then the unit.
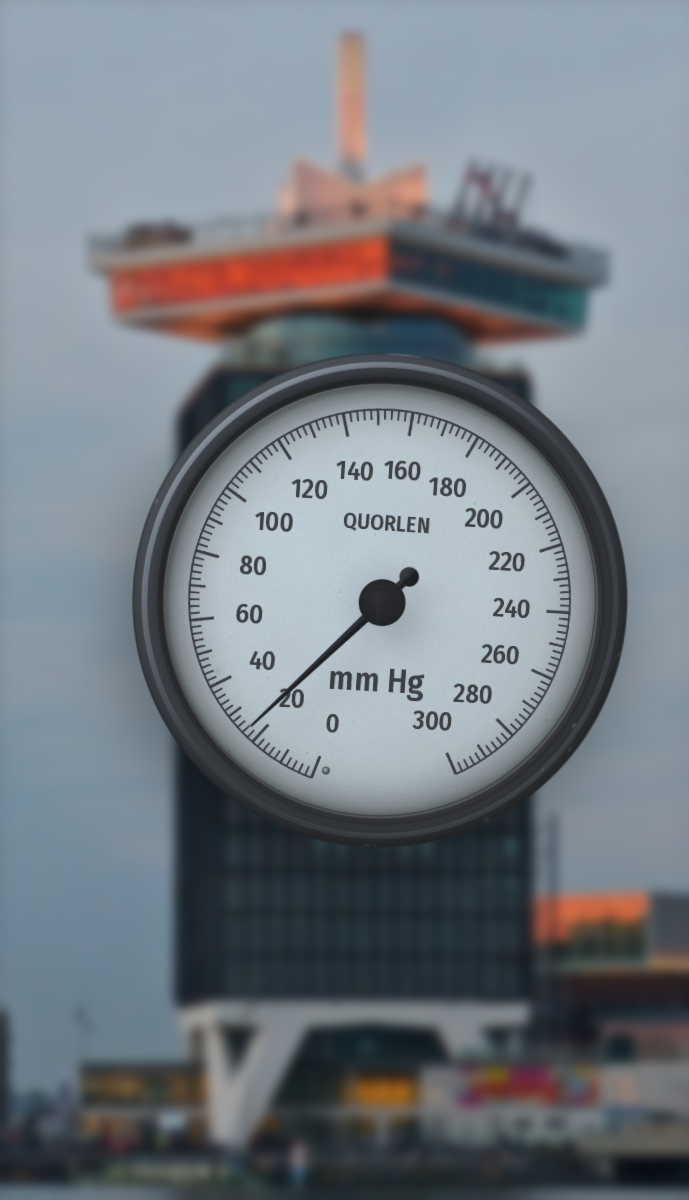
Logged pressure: **24** mmHg
